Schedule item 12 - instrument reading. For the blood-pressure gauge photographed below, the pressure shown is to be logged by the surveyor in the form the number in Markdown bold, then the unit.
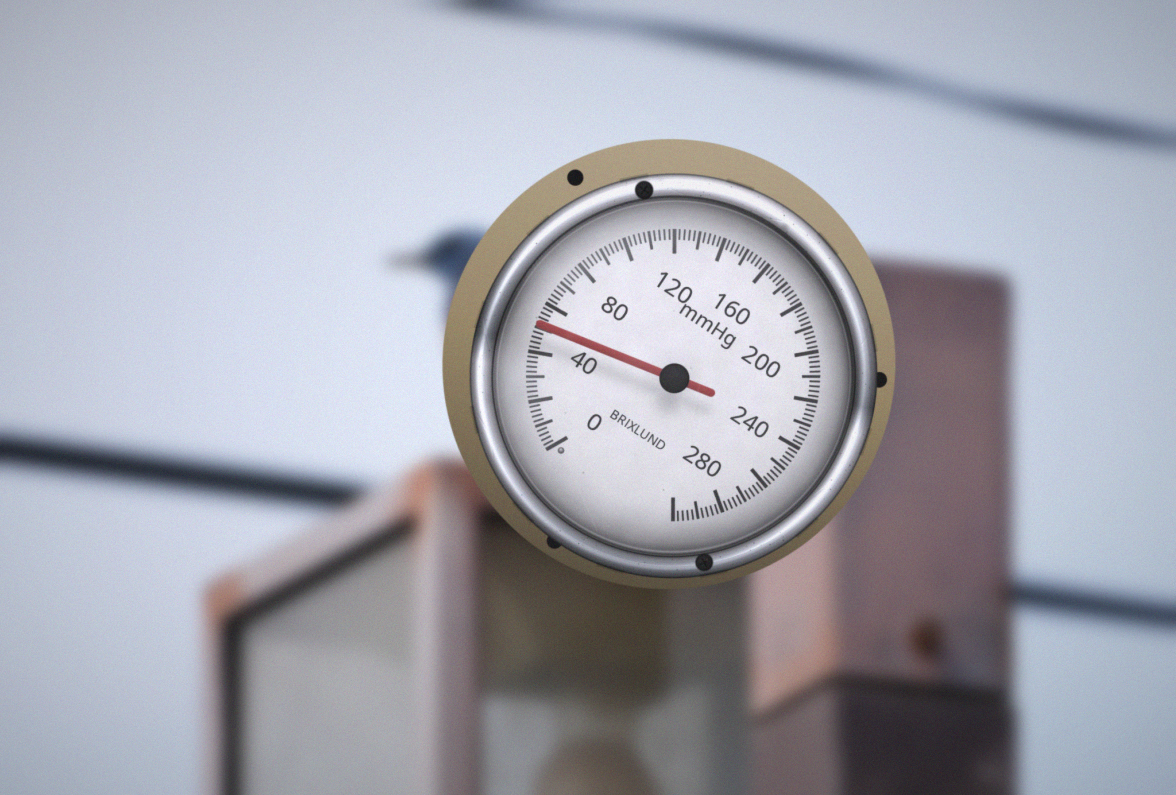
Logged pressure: **52** mmHg
